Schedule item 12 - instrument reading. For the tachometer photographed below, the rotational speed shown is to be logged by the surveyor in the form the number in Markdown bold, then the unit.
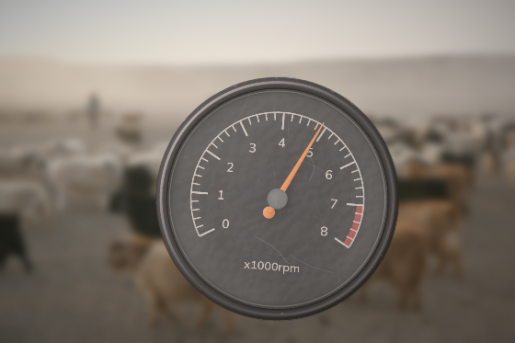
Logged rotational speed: **4900** rpm
